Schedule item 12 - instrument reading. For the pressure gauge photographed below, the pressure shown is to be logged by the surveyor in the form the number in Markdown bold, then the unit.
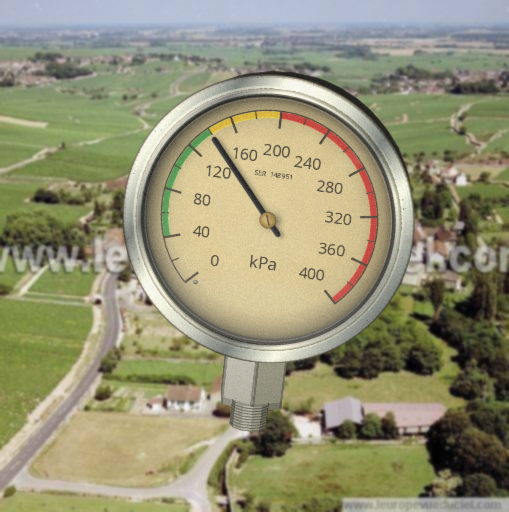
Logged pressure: **140** kPa
